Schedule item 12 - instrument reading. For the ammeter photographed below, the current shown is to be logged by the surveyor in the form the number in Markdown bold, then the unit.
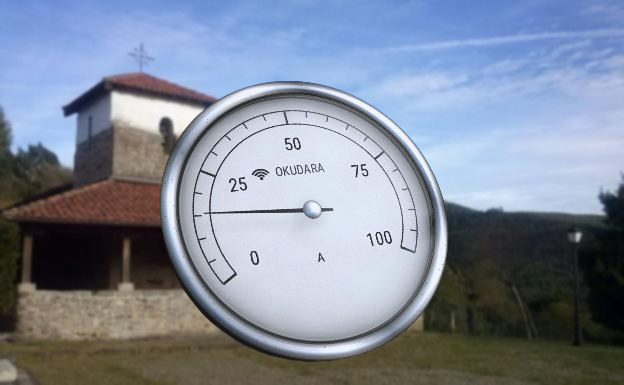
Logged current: **15** A
